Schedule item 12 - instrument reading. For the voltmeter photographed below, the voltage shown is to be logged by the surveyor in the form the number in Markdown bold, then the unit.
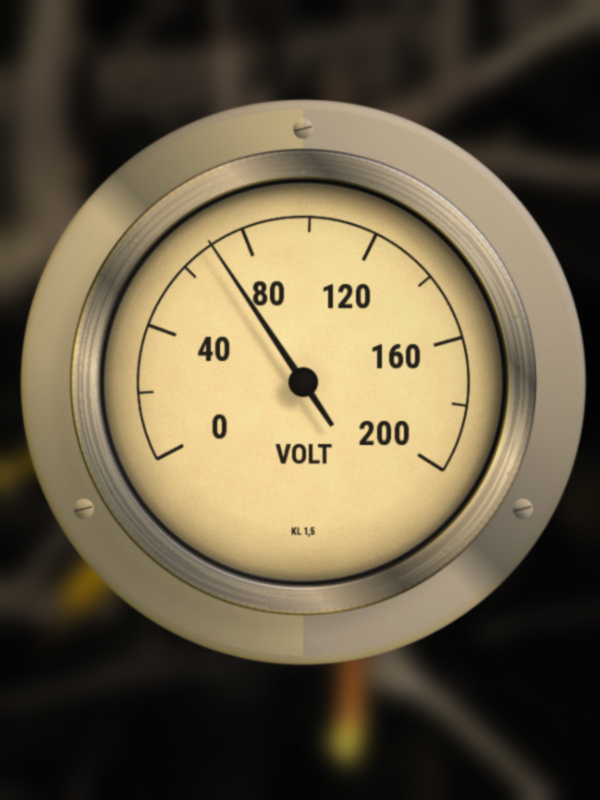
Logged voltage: **70** V
